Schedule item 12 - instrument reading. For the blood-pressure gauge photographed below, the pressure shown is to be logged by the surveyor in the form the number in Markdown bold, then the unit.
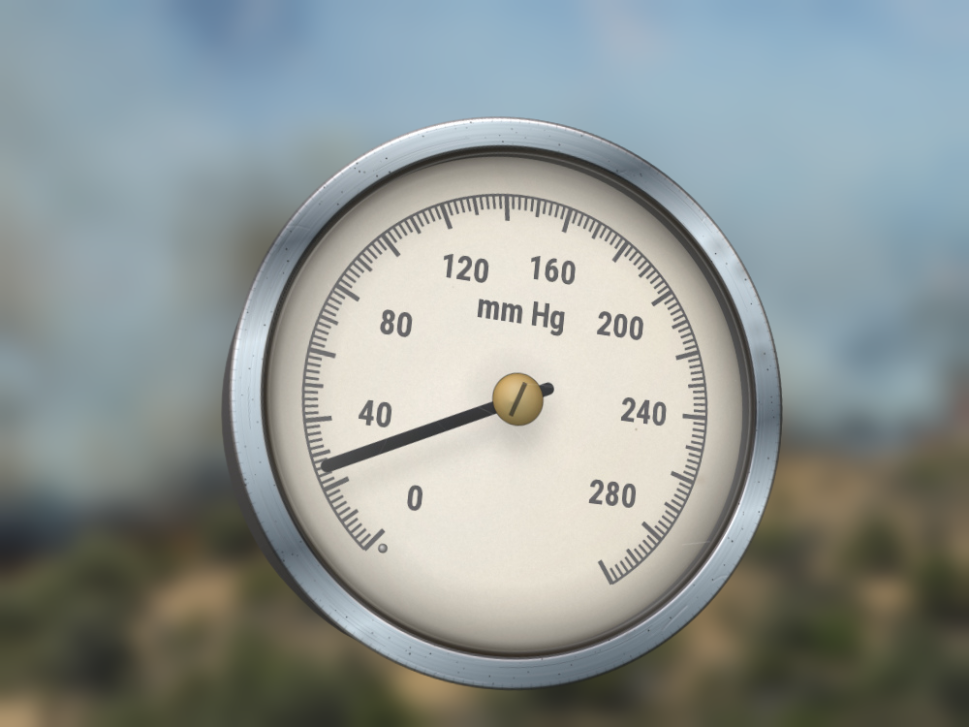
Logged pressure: **26** mmHg
